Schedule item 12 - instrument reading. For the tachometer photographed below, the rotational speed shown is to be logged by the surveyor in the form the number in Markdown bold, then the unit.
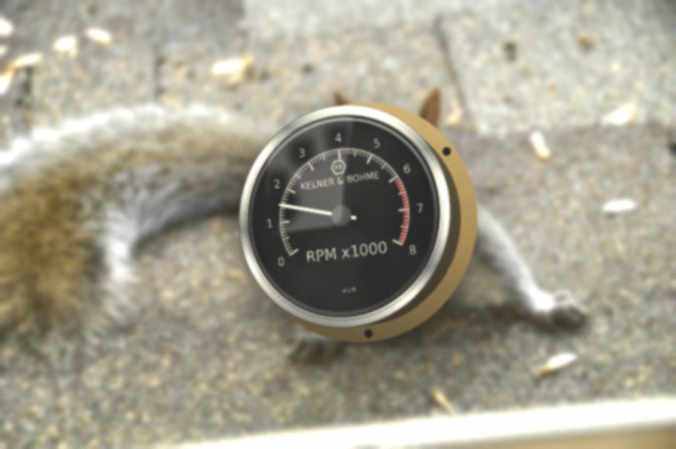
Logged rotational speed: **1500** rpm
